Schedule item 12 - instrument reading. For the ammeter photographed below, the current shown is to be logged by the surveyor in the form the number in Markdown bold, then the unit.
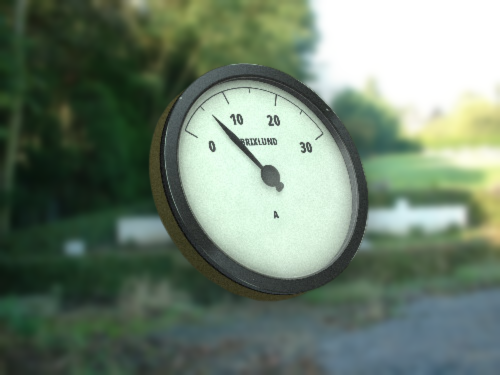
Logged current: **5** A
